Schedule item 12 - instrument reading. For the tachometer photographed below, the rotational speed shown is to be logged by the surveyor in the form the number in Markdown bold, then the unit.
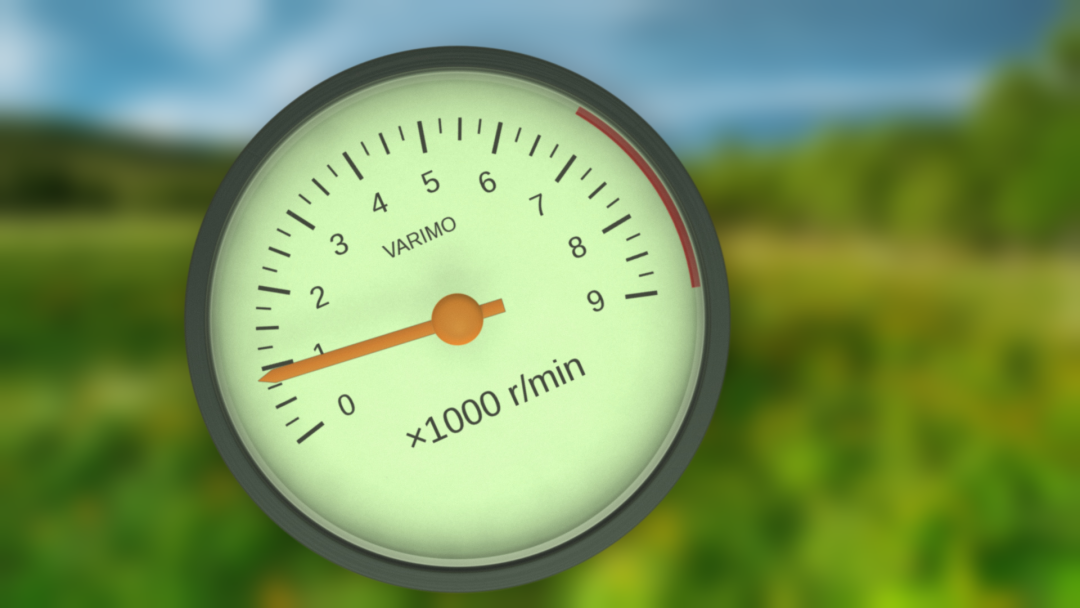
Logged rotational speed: **875** rpm
